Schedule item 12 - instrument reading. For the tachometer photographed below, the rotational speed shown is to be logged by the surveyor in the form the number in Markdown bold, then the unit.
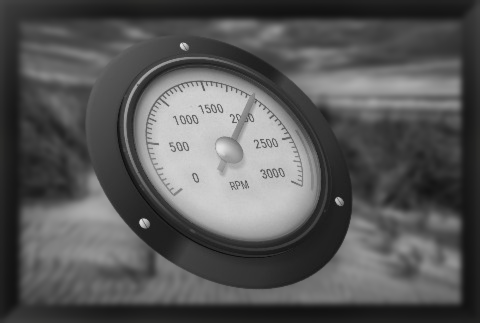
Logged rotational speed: **2000** rpm
